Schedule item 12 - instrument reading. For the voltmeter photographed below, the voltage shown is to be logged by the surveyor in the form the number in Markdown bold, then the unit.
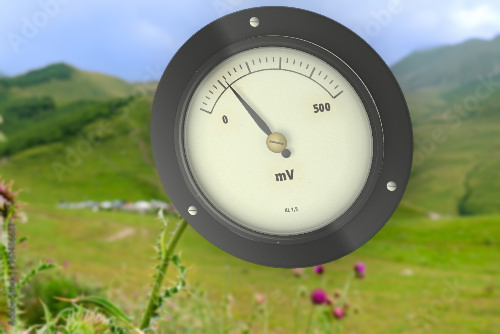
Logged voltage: **120** mV
